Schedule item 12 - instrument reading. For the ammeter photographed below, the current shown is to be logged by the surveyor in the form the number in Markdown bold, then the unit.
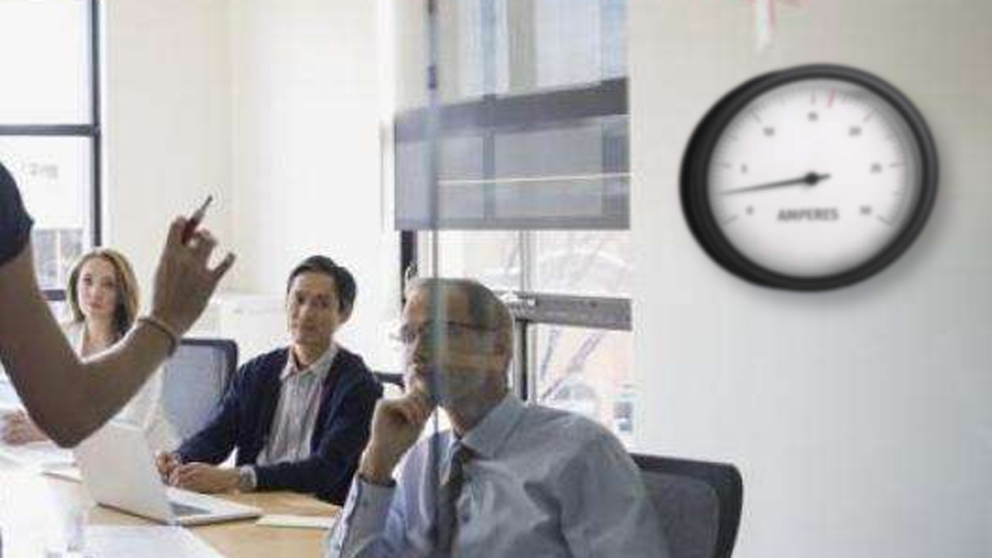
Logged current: **2.5** A
